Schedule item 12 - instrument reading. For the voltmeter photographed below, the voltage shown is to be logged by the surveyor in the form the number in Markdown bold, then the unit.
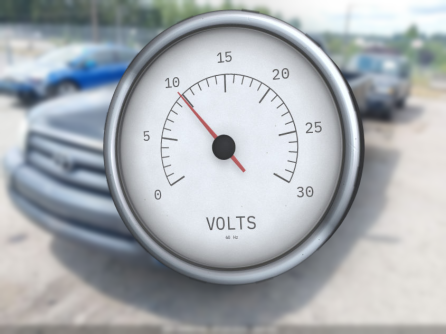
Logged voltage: **10** V
